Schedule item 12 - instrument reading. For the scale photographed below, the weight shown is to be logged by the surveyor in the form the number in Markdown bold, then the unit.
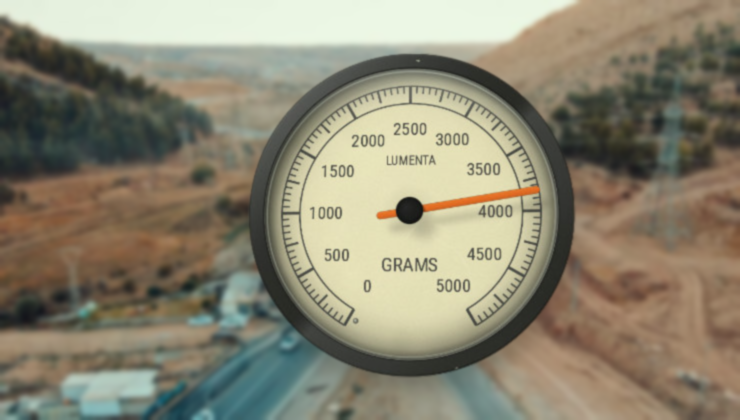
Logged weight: **3850** g
